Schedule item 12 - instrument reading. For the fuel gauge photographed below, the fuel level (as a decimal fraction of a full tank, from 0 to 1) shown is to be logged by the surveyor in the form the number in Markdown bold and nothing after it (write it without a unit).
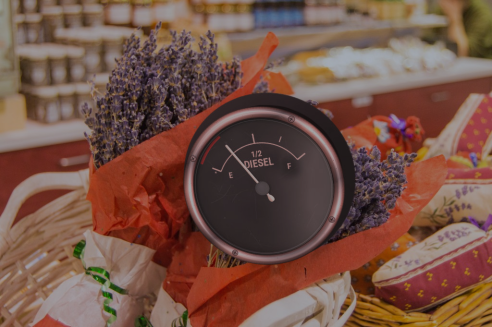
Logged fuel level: **0.25**
